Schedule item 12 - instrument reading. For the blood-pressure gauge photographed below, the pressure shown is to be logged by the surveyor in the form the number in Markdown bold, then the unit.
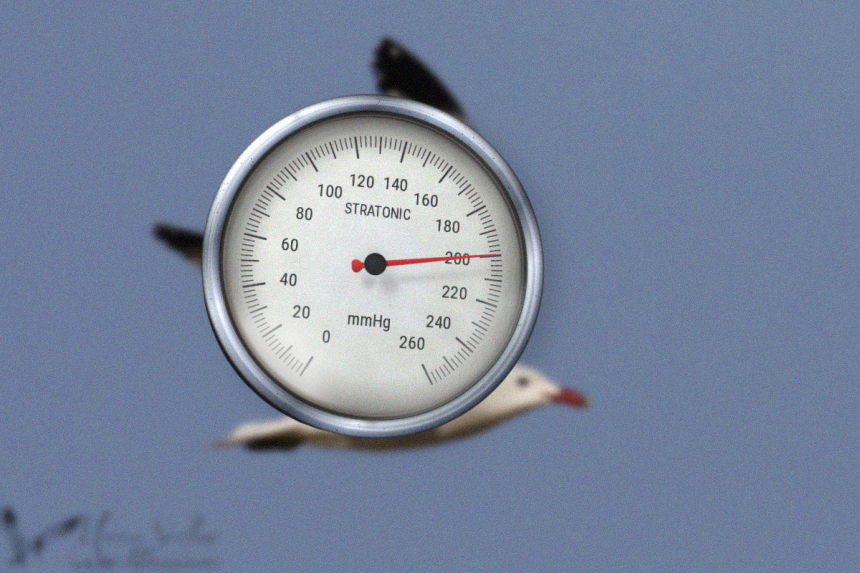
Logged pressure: **200** mmHg
